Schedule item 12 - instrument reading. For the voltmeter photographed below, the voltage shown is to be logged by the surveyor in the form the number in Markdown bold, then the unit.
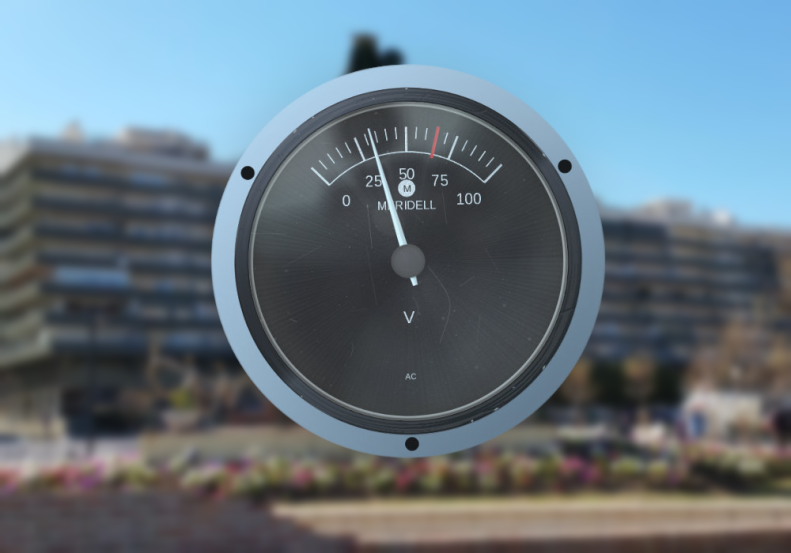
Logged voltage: **32.5** V
